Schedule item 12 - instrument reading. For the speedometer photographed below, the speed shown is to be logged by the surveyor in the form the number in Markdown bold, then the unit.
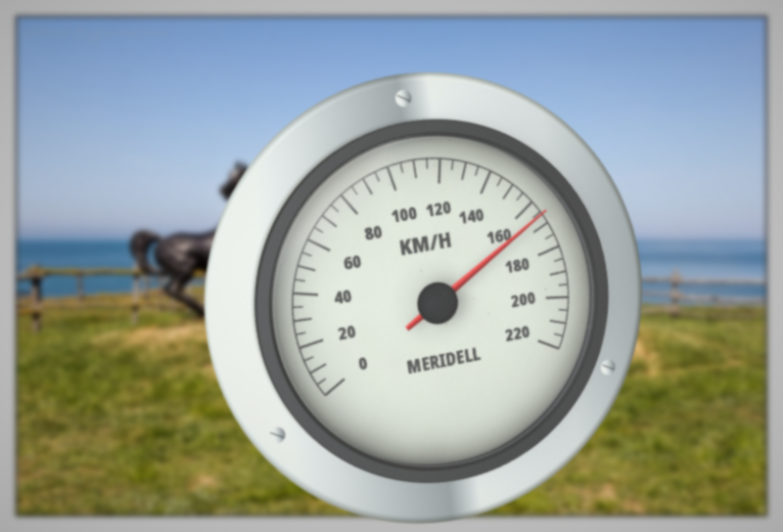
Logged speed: **165** km/h
